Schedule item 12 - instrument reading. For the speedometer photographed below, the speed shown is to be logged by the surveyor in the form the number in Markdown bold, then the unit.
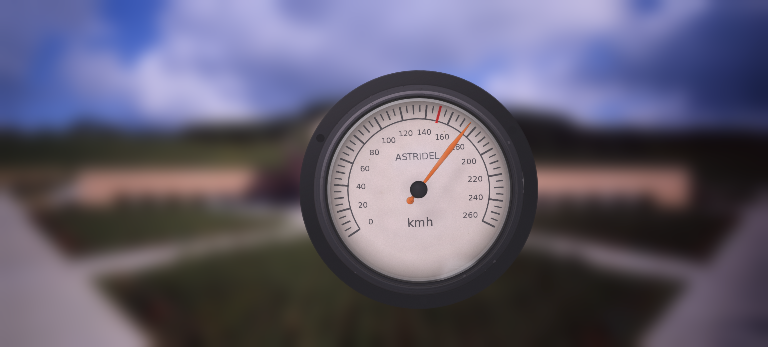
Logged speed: **175** km/h
